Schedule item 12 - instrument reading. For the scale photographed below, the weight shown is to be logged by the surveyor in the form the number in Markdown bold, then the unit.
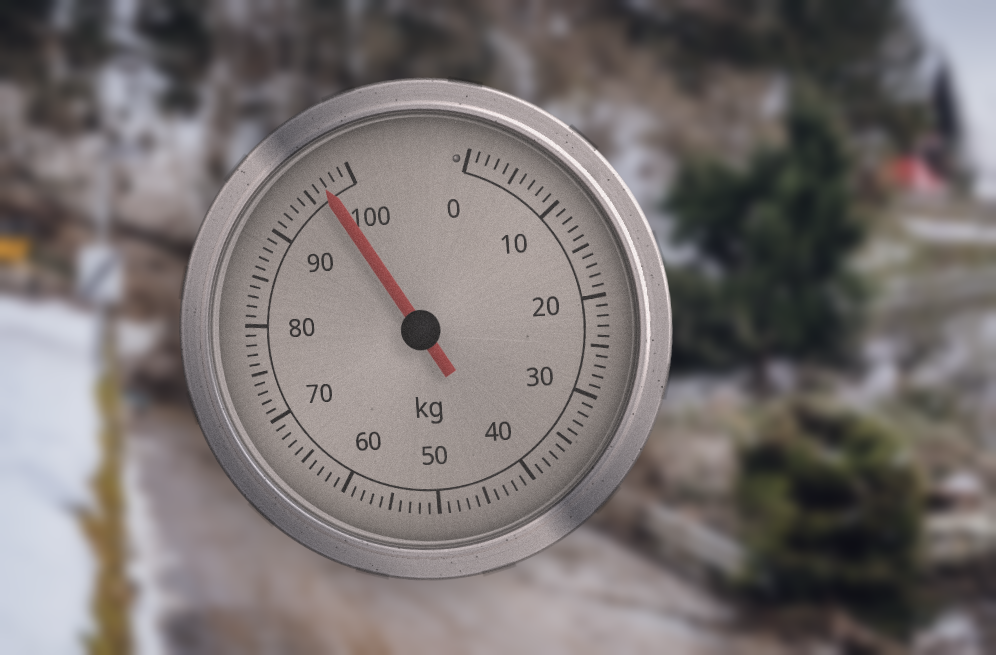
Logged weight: **97** kg
